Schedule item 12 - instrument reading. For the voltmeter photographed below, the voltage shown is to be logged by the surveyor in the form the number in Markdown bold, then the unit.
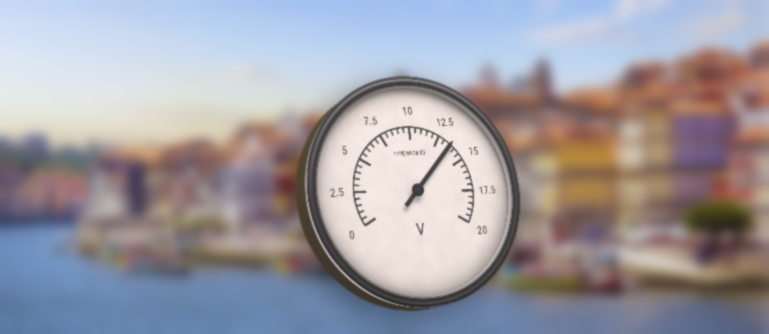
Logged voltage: **13.5** V
